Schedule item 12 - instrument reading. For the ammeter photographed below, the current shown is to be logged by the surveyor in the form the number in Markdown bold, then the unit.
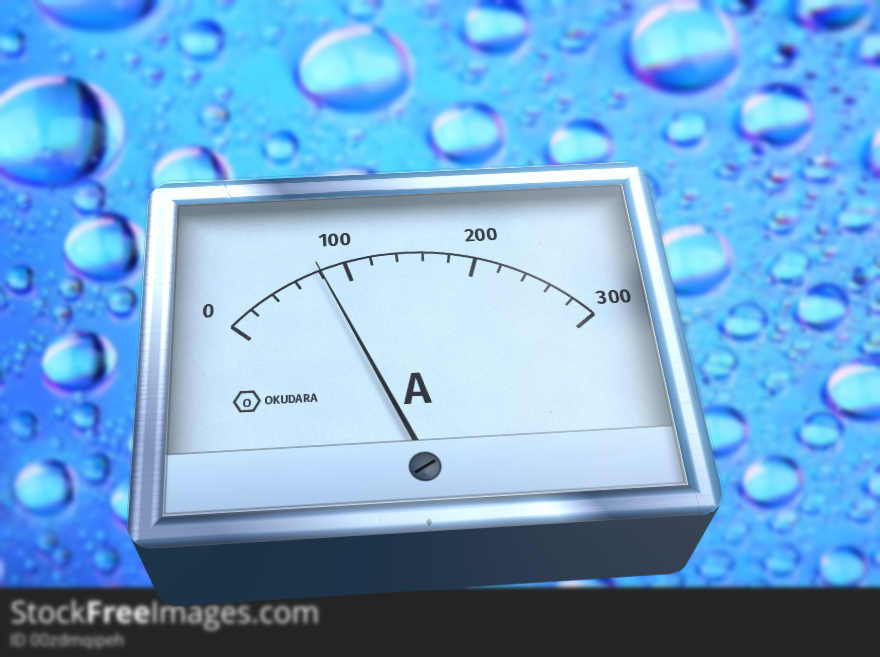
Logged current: **80** A
